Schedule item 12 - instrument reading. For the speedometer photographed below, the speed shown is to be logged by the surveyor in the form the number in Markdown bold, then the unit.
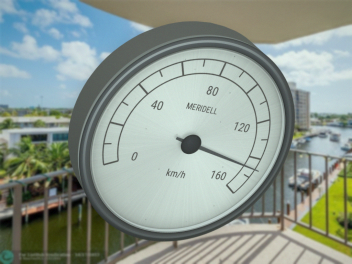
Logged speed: **145** km/h
